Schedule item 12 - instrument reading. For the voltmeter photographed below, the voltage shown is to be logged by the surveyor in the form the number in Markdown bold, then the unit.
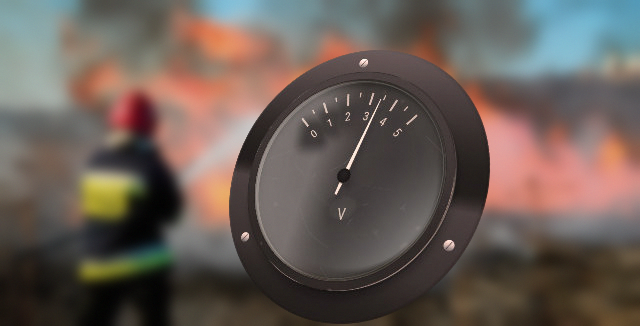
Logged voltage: **3.5** V
